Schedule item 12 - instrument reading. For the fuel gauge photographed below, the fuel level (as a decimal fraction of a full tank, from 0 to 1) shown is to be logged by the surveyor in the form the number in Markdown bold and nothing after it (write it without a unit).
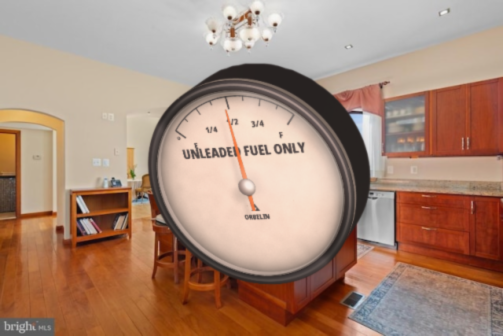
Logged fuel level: **0.5**
